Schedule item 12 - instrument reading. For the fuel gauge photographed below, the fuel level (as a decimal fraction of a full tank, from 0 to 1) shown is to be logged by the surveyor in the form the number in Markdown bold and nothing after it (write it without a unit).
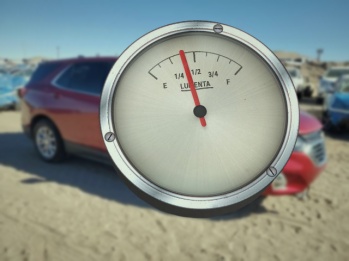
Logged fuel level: **0.375**
